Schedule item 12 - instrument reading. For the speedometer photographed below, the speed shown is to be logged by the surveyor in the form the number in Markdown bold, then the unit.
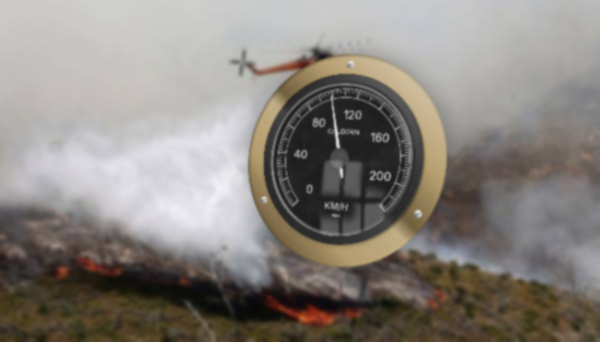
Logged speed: **100** km/h
